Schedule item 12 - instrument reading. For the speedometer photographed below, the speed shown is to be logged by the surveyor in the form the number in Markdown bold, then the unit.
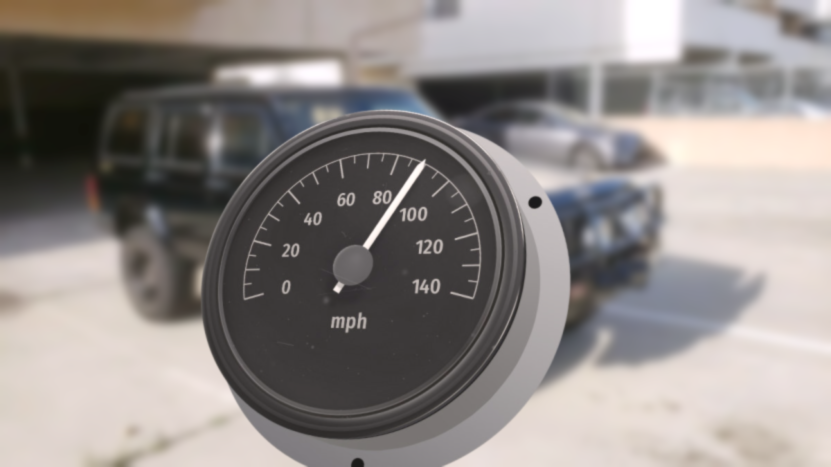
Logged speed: **90** mph
